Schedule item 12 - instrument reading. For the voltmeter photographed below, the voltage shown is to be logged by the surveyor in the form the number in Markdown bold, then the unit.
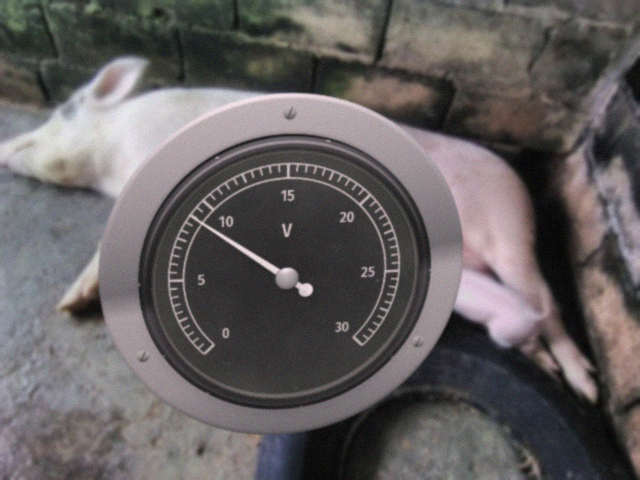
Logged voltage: **9** V
